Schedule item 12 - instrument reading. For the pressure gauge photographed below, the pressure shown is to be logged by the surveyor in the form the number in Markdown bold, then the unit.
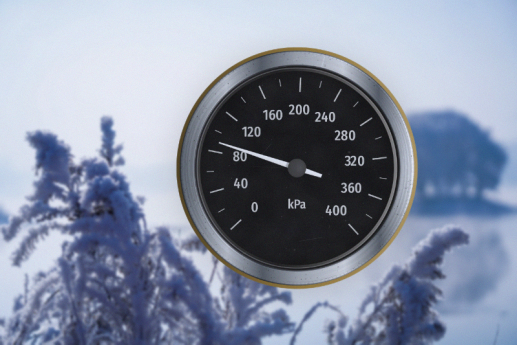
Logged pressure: **90** kPa
